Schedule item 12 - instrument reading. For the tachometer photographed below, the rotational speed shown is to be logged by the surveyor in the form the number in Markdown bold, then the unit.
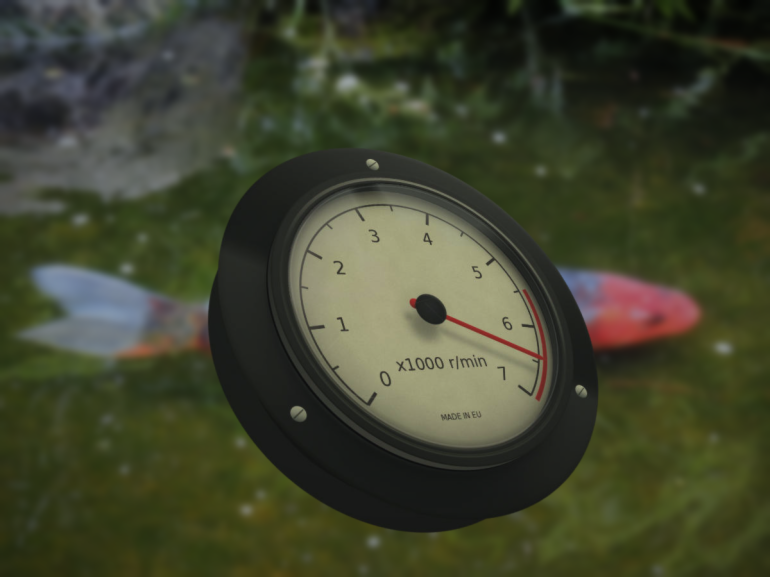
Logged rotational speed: **6500** rpm
